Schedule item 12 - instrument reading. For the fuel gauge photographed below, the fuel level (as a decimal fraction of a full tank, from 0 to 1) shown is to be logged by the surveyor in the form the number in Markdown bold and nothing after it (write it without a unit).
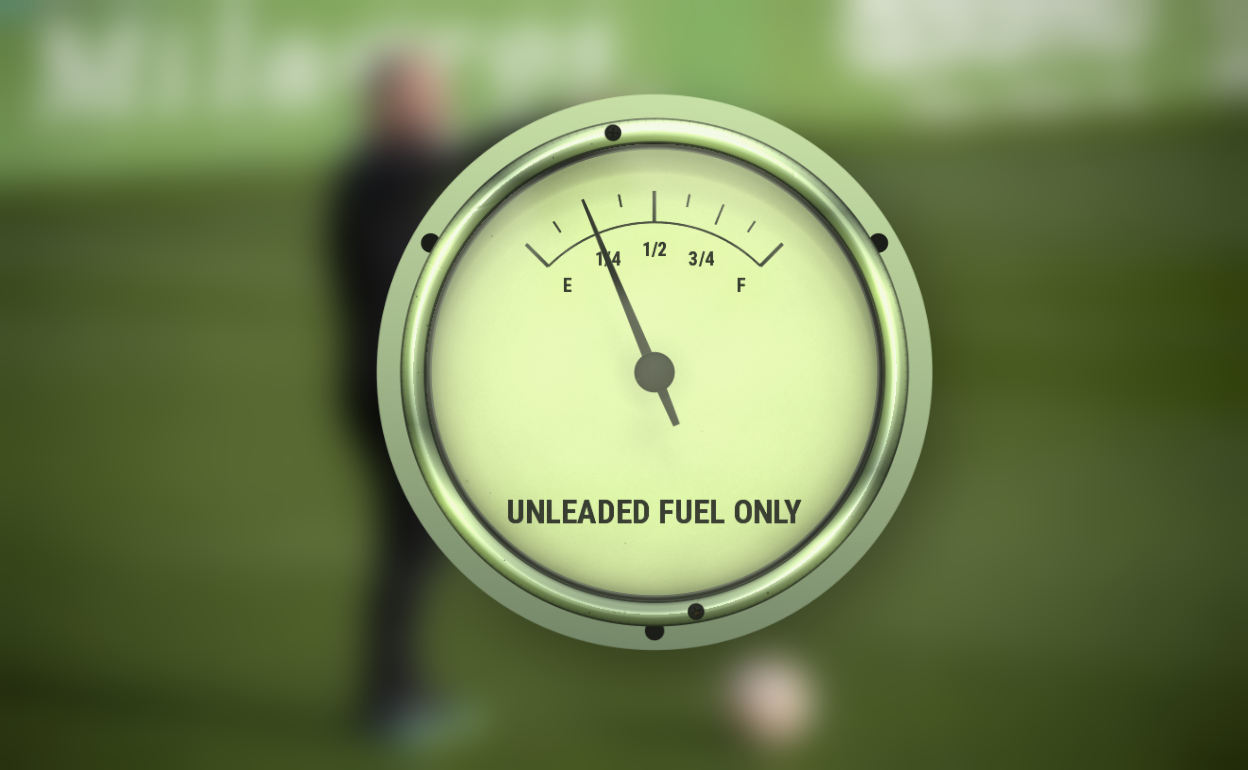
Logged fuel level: **0.25**
